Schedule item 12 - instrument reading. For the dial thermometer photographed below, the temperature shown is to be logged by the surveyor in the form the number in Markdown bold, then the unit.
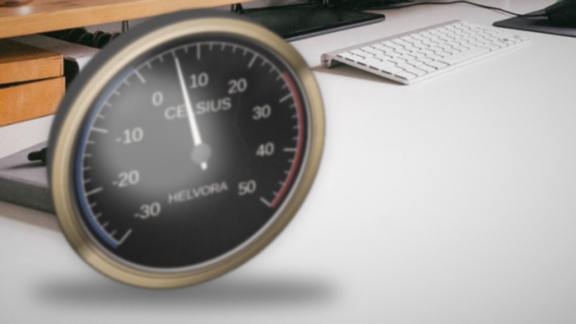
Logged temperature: **6** °C
